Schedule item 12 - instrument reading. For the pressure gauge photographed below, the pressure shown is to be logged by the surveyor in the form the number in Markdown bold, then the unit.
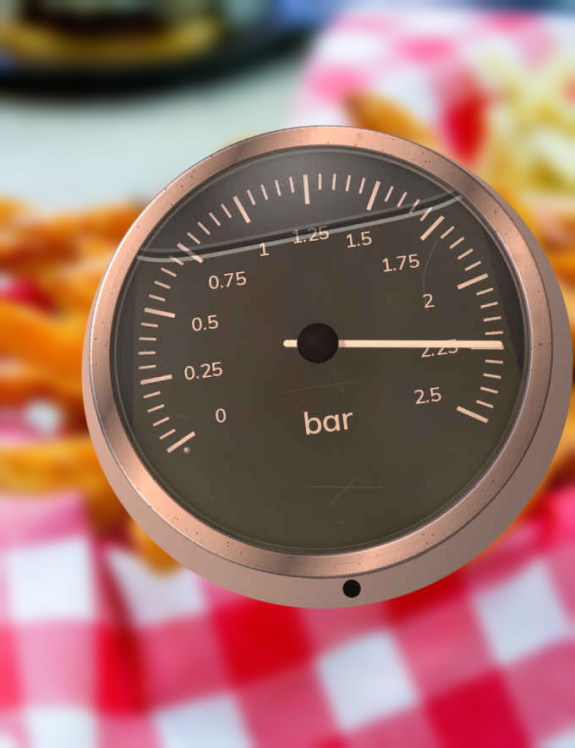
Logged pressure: **2.25** bar
